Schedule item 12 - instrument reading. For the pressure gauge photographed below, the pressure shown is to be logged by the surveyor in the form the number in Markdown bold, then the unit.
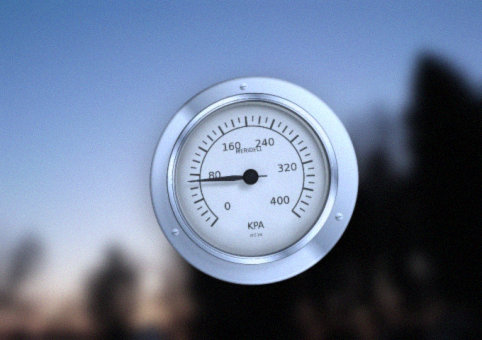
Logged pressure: **70** kPa
